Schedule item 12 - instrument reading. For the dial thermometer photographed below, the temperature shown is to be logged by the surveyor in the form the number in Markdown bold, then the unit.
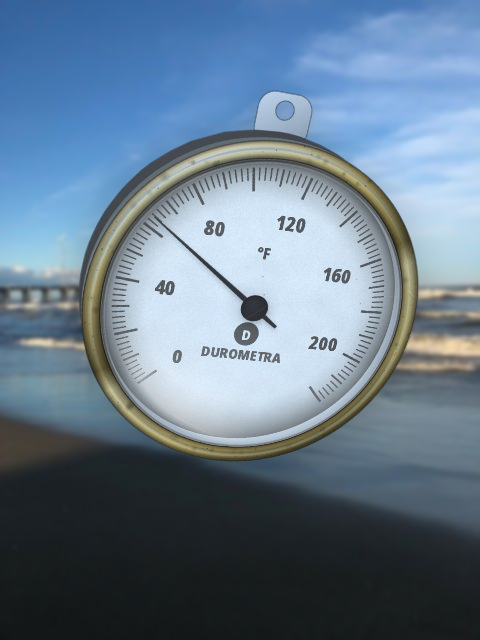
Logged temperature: **64** °F
